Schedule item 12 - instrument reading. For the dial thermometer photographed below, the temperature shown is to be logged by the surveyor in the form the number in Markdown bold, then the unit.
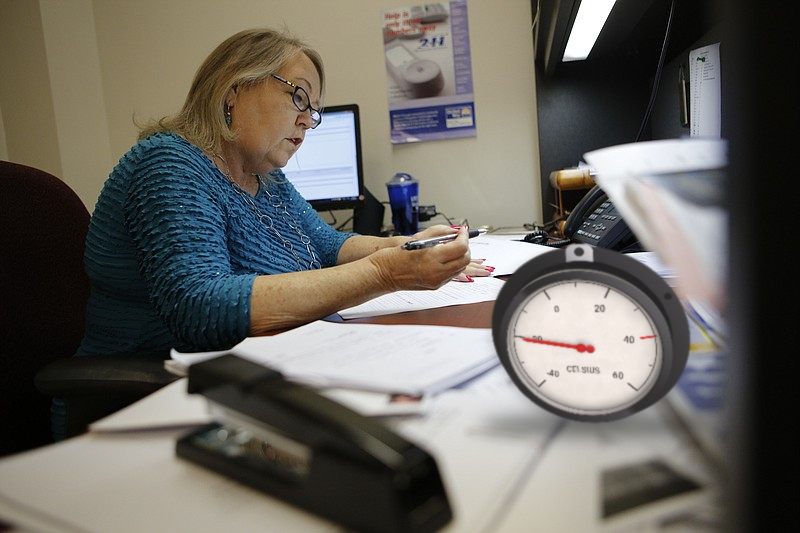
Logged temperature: **-20** °C
